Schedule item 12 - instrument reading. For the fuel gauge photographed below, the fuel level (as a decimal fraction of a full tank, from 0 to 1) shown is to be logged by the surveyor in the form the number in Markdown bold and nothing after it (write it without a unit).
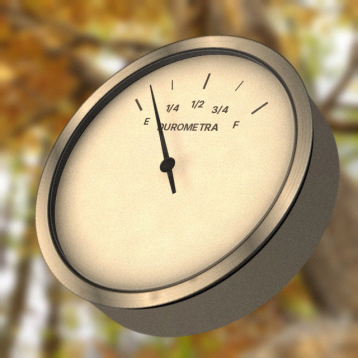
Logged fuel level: **0.125**
